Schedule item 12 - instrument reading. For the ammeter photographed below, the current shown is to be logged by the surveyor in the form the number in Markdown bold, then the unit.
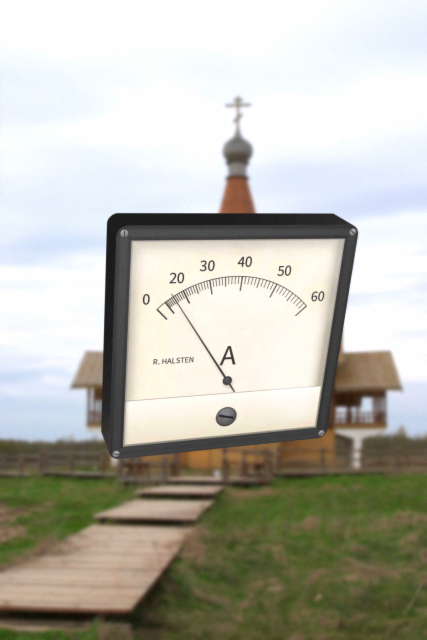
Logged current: **15** A
